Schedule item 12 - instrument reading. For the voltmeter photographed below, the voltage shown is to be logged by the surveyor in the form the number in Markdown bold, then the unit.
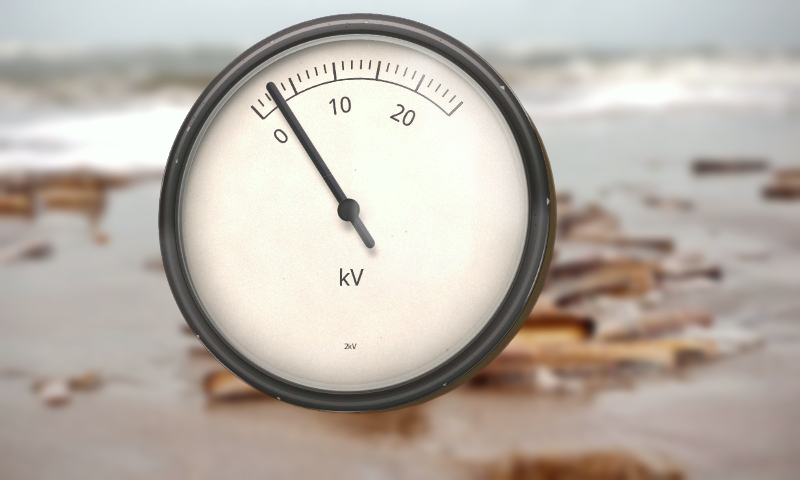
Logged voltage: **3** kV
